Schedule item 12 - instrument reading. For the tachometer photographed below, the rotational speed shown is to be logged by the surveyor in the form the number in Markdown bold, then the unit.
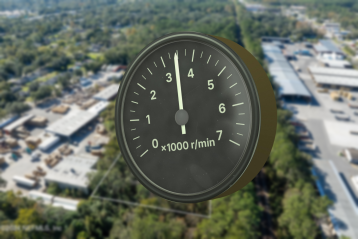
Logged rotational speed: **3500** rpm
